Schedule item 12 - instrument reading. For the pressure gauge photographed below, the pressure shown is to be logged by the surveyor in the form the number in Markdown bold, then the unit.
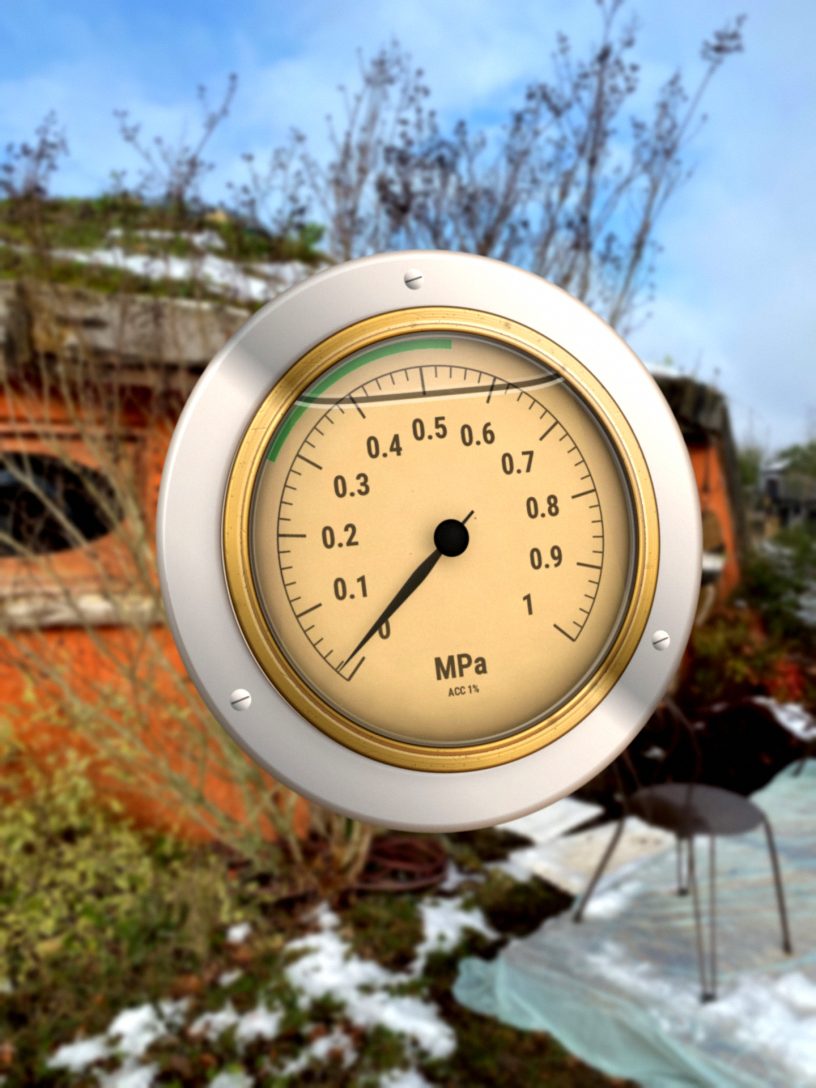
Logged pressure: **0.02** MPa
